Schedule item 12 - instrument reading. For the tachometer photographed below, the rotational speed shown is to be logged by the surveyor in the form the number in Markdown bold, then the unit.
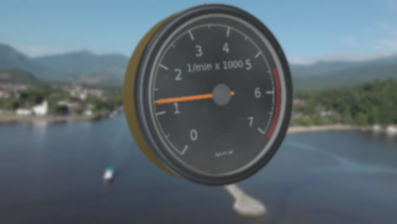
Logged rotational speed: **1250** rpm
